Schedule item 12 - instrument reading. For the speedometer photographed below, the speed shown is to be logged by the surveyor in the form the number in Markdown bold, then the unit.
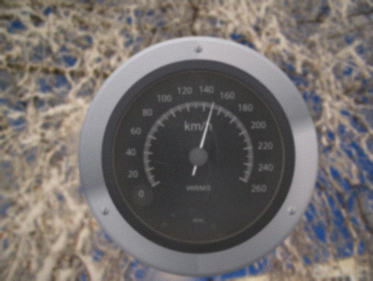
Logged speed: **150** km/h
